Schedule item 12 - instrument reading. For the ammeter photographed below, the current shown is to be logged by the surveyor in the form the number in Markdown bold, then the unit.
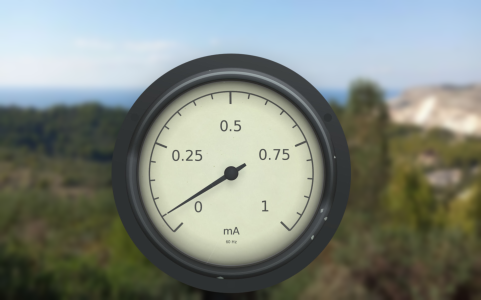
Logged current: **0.05** mA
